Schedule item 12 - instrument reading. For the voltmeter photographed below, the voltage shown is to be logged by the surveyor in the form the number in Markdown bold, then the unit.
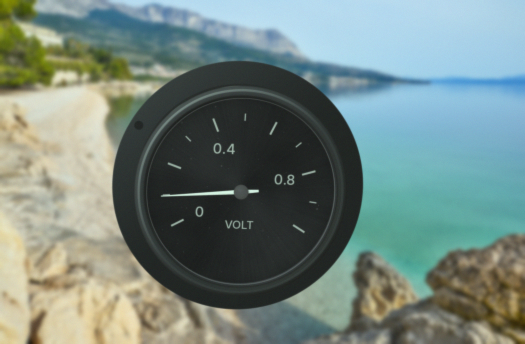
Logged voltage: **0.1** V
